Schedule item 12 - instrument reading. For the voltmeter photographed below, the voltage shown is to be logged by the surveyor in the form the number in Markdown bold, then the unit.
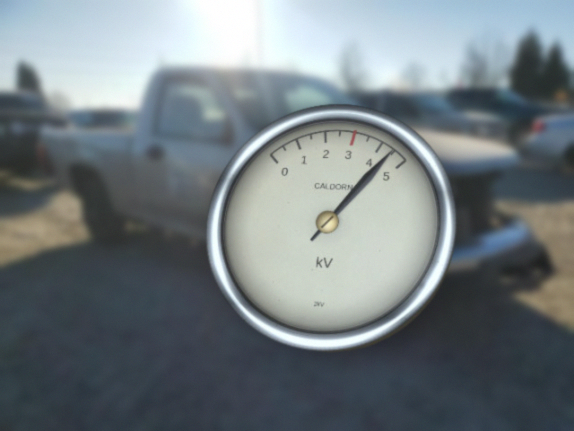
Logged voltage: **4.5** kV
